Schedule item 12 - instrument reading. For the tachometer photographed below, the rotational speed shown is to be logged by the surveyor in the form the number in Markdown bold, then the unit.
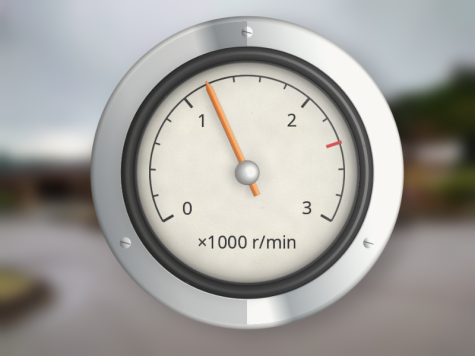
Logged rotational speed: **1200** rpm
